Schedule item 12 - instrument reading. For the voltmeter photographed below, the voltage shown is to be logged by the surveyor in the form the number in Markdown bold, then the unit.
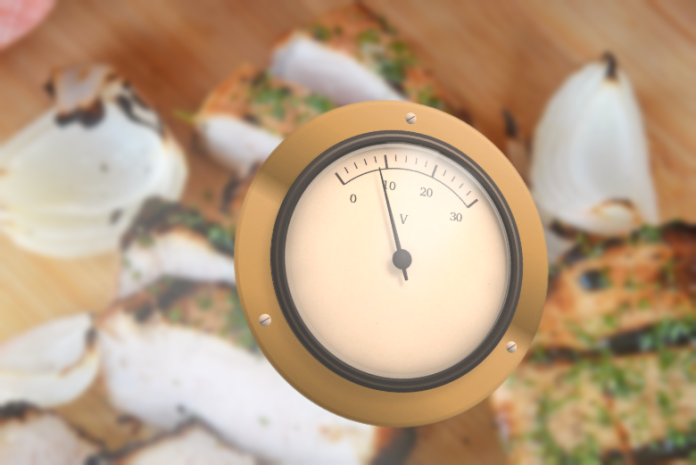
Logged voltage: **8** V
